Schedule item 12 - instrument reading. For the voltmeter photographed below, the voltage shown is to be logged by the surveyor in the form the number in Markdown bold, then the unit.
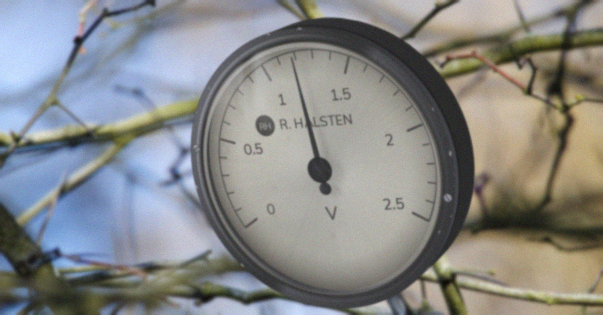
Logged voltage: **1.2** V
